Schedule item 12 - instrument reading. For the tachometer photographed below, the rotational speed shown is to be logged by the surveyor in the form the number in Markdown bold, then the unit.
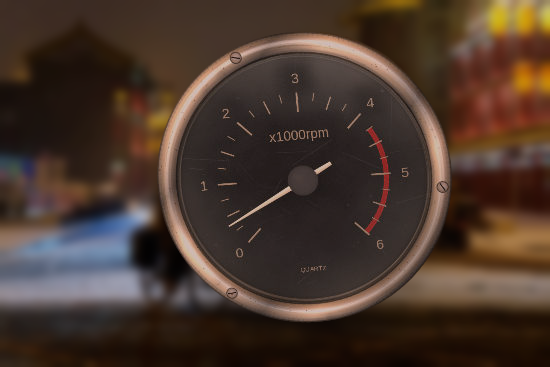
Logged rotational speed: **375** rpm
